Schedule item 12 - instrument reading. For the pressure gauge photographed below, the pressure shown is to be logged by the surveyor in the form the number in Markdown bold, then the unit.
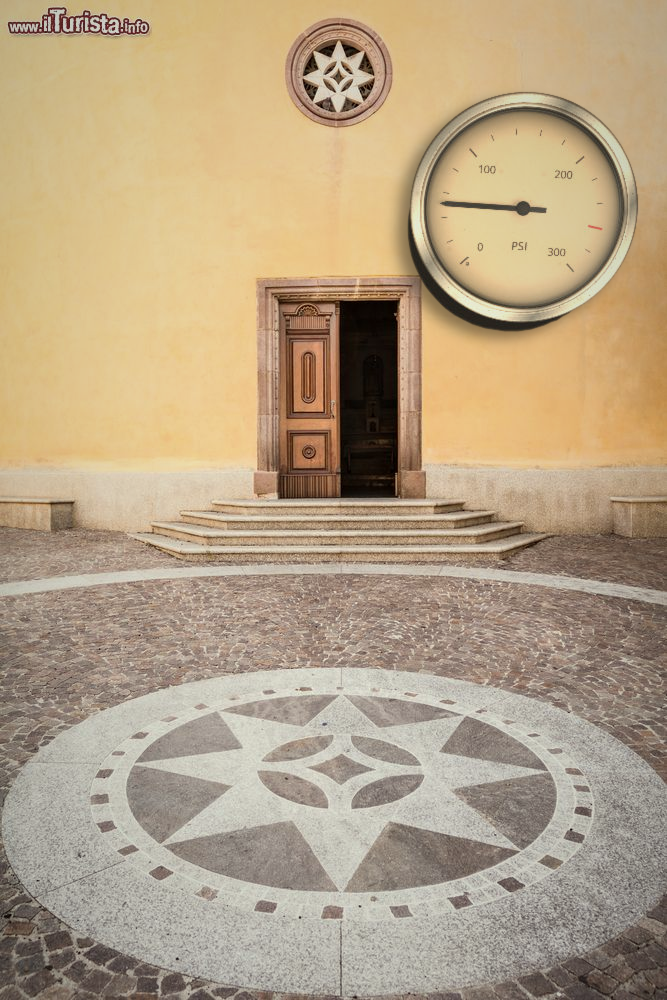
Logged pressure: **50** psi
